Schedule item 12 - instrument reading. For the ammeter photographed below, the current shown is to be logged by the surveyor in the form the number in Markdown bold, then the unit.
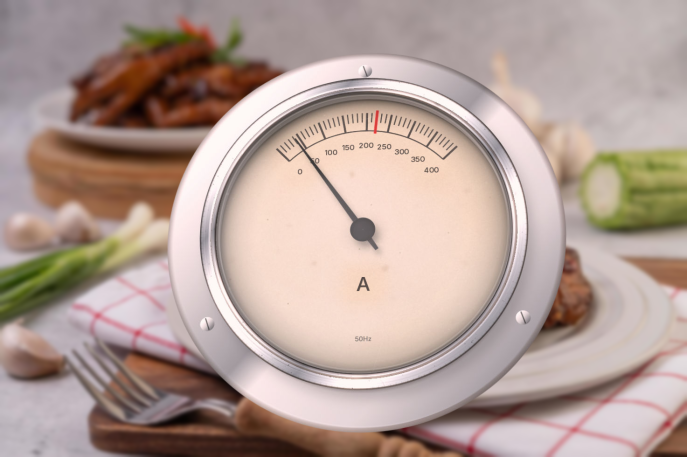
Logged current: **40** A
